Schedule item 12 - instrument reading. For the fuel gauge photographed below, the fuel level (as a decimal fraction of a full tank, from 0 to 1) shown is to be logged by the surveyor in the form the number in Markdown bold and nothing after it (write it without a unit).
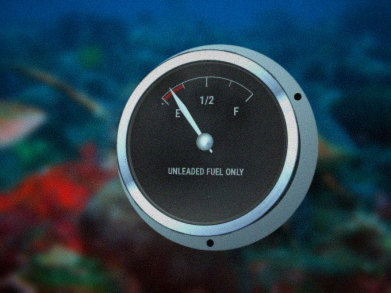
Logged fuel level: **0.125**
